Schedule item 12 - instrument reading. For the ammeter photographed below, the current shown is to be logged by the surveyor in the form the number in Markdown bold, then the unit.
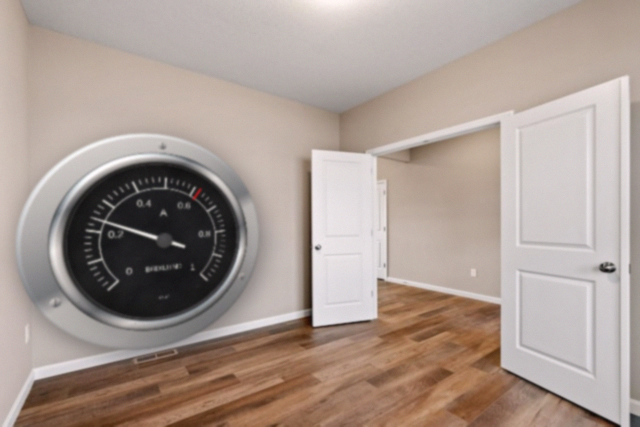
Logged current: **0.24** A
